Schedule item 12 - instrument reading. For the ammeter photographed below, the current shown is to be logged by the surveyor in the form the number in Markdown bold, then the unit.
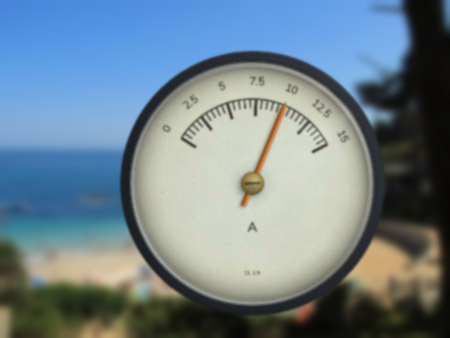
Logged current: **10** A
